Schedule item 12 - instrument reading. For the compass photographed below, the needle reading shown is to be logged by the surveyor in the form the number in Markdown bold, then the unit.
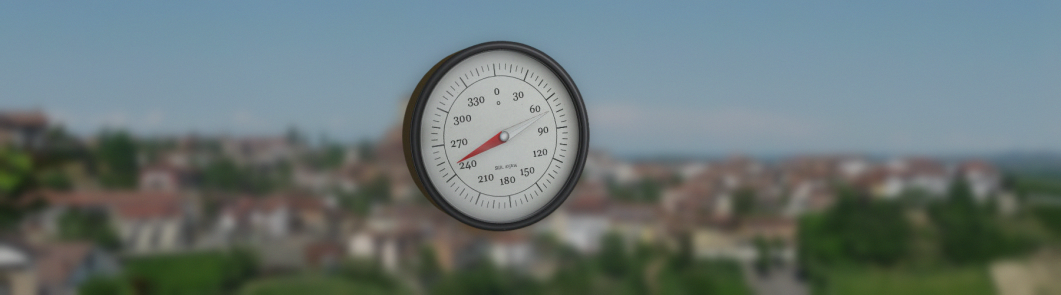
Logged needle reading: **250** °
